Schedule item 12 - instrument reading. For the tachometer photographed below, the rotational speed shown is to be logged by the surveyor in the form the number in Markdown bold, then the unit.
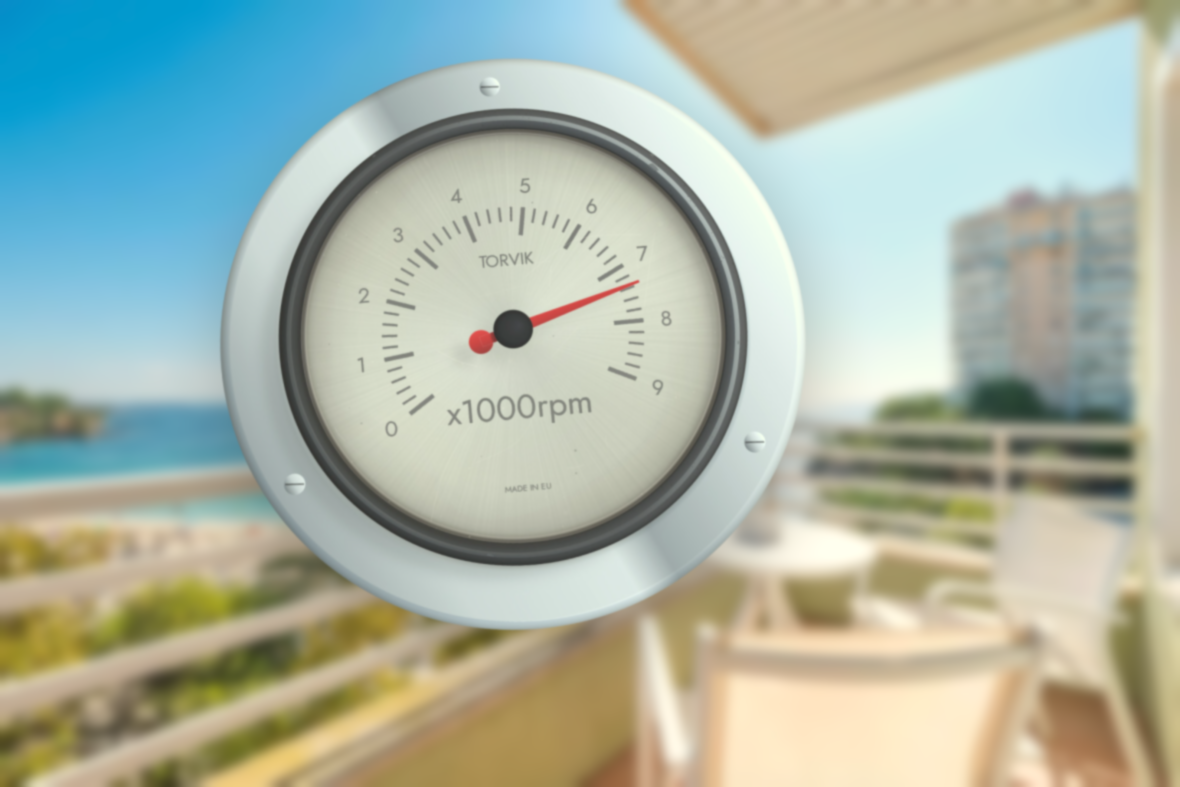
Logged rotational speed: **7400** rpm
